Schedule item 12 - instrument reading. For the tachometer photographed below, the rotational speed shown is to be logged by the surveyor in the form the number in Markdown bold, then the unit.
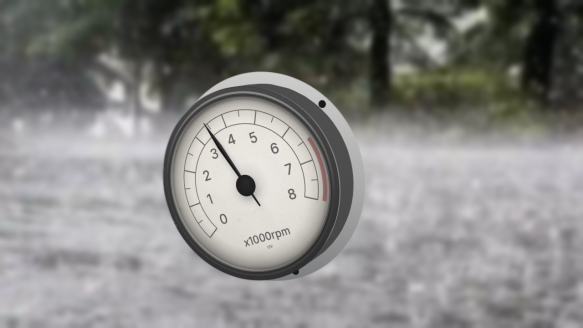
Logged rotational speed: **3500** rpm
